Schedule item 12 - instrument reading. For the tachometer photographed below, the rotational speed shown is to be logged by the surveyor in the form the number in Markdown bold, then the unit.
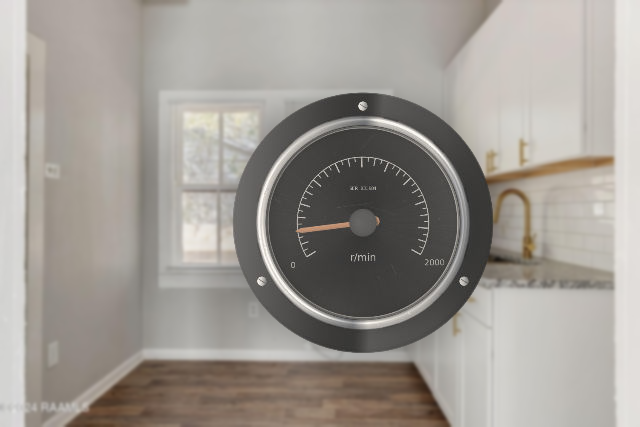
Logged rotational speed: **200** rpm
